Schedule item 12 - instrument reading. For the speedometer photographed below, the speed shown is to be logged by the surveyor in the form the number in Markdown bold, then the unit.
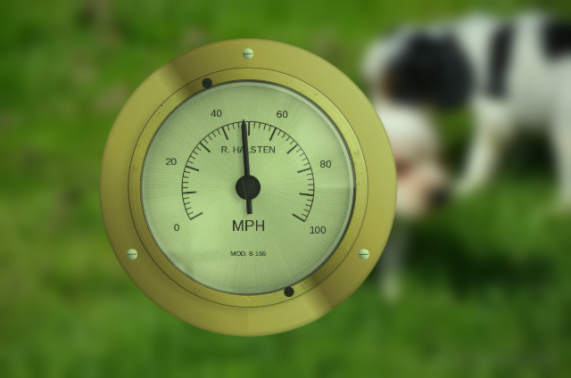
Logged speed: **48** mph
